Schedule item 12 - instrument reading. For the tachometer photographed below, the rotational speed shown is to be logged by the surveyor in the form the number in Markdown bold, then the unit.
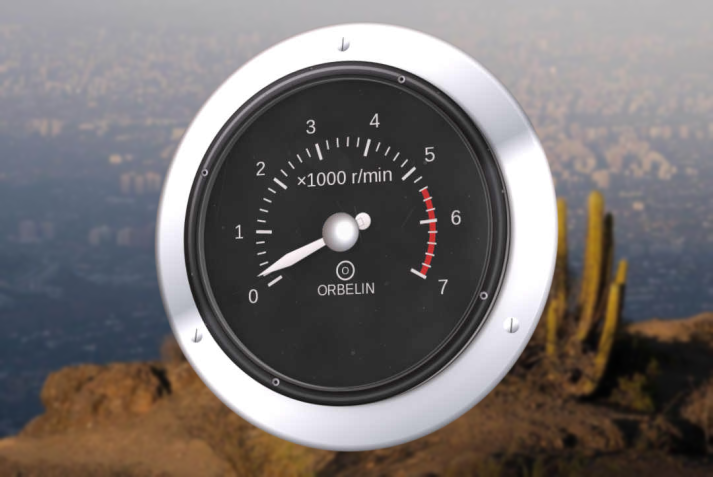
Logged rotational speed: **200** rpm
